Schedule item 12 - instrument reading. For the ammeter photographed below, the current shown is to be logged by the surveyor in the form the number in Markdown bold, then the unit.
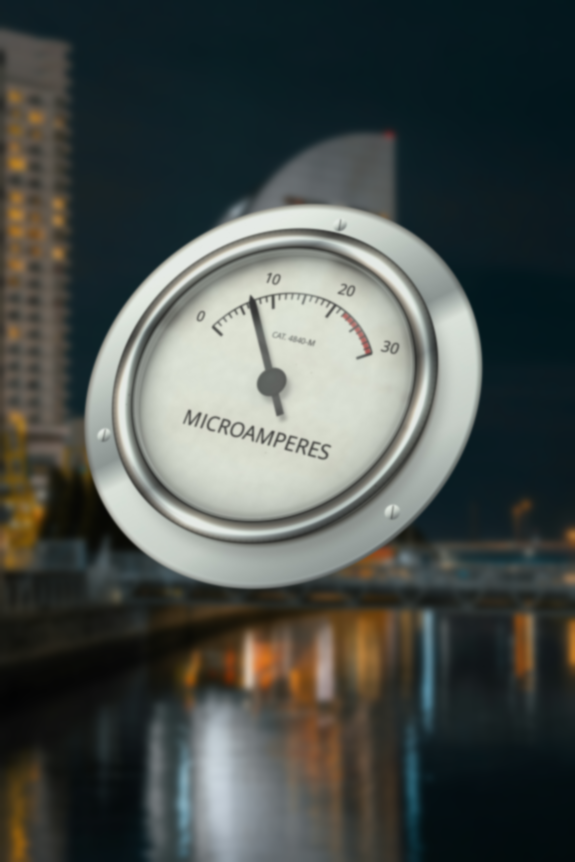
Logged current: **7** µA
